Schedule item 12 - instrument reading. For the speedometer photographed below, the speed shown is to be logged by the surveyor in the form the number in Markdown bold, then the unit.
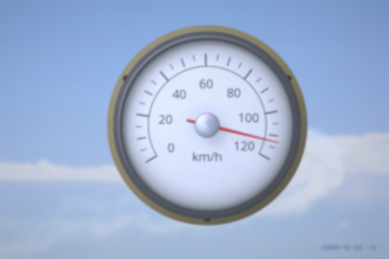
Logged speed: **112.5** km/h
